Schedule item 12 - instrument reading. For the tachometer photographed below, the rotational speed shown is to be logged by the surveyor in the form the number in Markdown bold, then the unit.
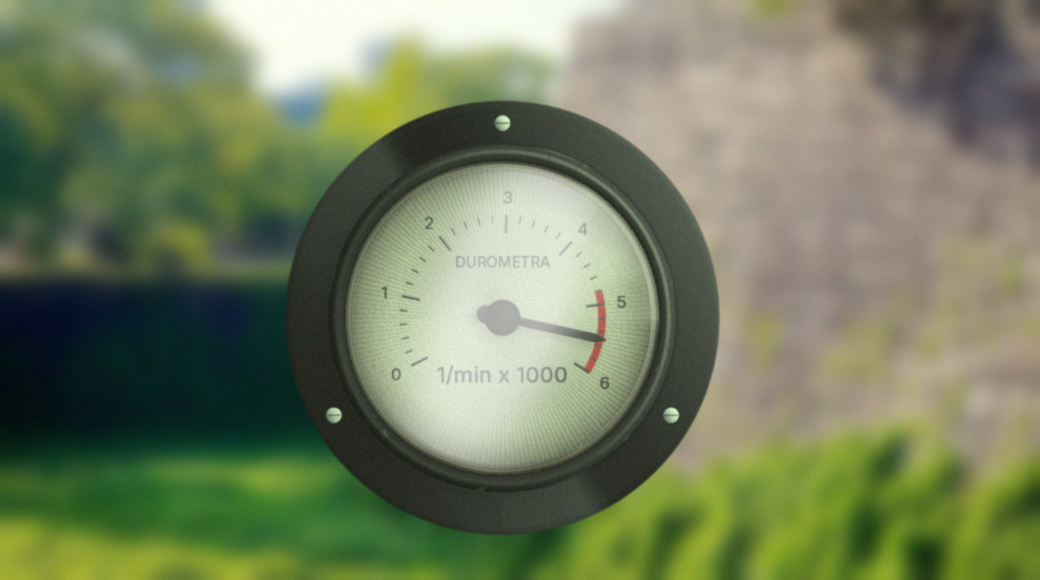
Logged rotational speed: **5500** rpm
